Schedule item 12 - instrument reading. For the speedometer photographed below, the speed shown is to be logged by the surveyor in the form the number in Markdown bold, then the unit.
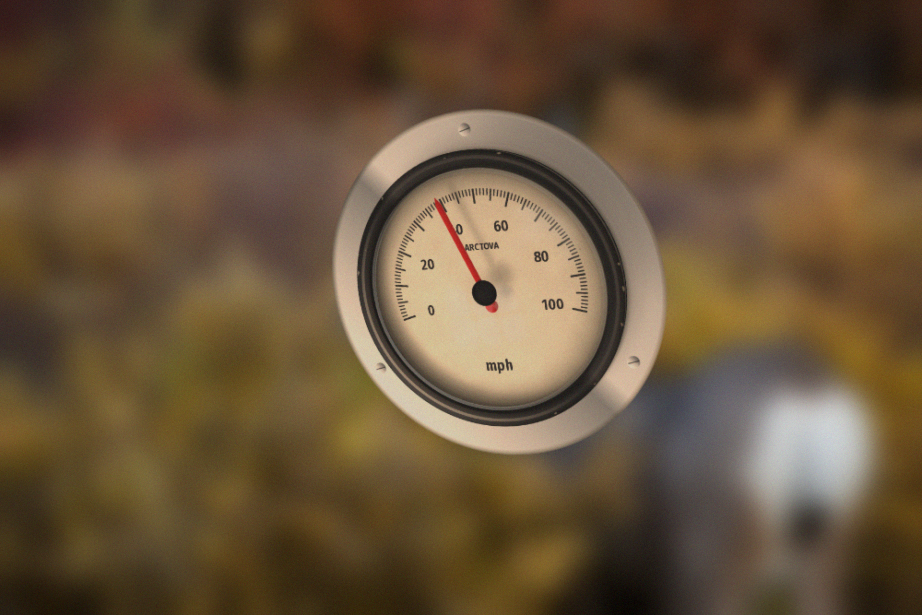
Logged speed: **40** mph
